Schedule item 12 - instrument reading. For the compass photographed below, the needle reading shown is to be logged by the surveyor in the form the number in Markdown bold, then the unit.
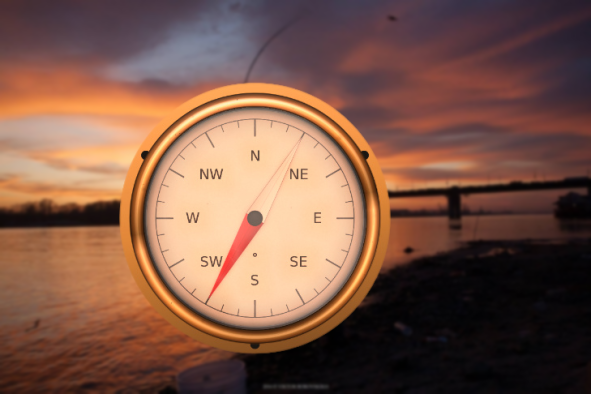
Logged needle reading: **210** °
